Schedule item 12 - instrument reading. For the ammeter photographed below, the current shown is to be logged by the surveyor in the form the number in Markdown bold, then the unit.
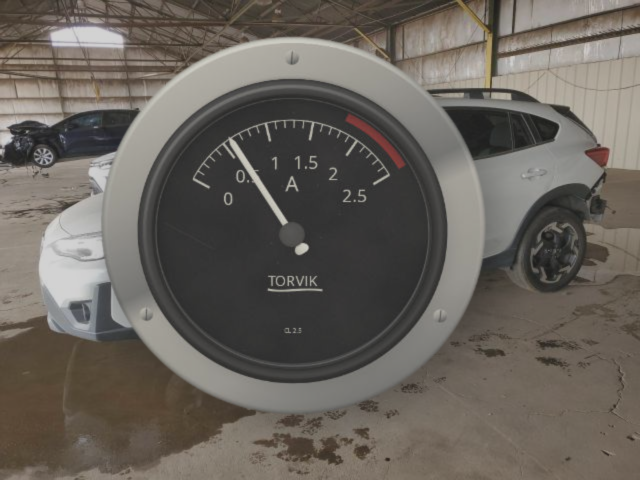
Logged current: **0.6** A
